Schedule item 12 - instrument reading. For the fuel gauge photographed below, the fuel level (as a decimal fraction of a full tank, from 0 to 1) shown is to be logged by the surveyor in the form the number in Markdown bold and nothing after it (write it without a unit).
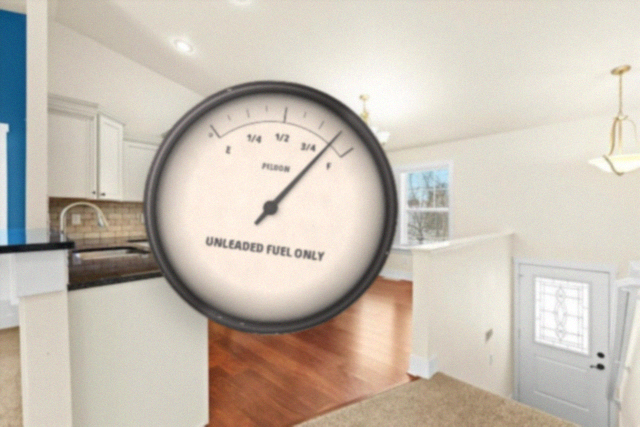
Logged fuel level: **0.875**
